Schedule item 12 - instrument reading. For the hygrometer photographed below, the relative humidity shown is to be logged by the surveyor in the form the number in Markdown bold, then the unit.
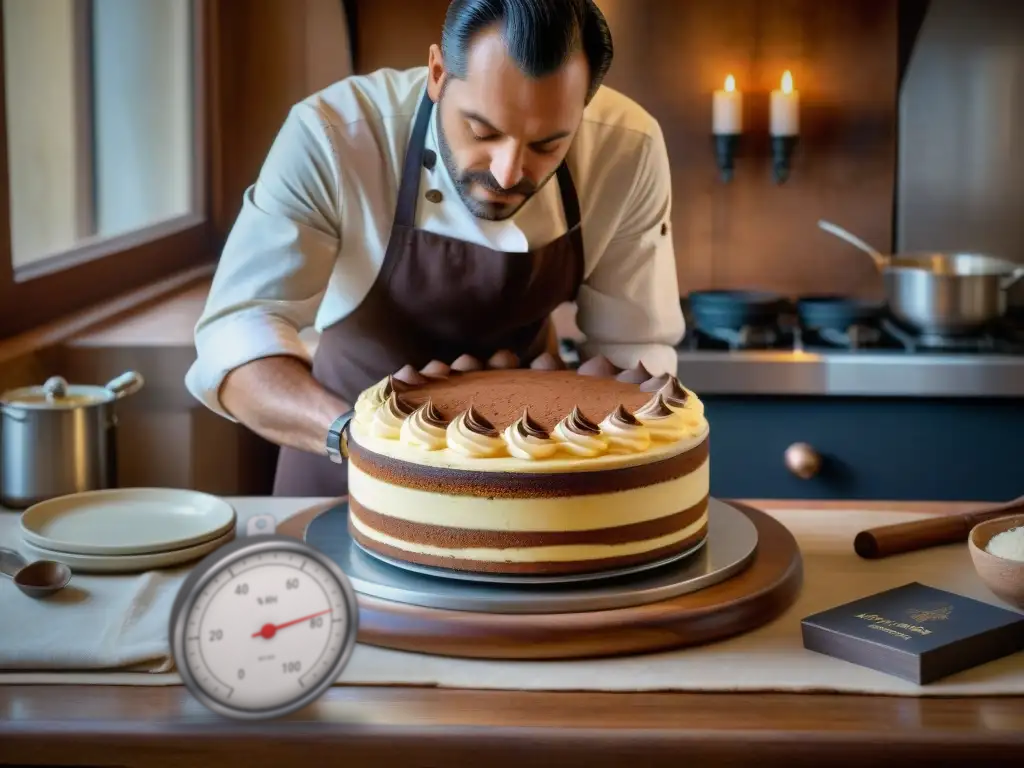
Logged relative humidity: **76** %
